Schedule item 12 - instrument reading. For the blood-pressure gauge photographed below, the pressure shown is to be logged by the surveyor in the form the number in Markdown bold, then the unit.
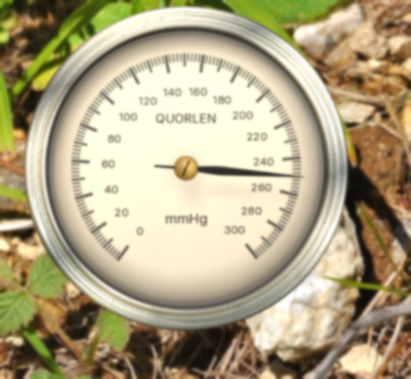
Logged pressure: **250** mmHg
